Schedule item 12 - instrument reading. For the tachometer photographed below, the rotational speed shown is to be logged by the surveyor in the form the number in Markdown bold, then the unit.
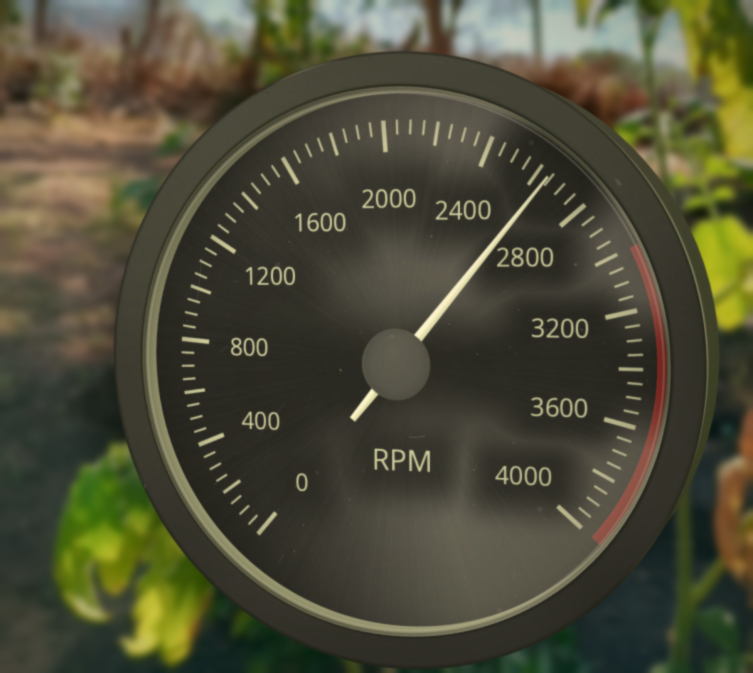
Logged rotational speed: **2650** rpm
